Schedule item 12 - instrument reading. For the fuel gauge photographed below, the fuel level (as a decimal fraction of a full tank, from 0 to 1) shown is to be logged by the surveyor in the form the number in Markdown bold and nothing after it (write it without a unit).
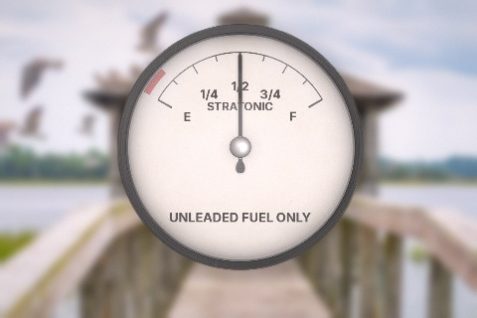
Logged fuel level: **0.5**
